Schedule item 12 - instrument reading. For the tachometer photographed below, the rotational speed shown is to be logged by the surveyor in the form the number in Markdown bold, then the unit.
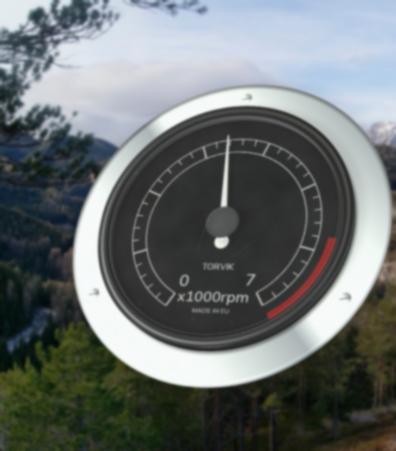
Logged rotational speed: **3400** rpm
